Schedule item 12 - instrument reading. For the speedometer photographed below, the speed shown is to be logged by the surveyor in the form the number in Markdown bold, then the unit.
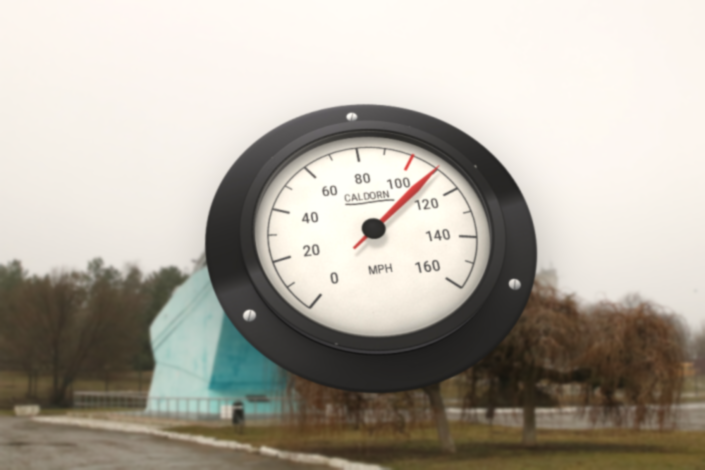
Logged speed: **110** mph
